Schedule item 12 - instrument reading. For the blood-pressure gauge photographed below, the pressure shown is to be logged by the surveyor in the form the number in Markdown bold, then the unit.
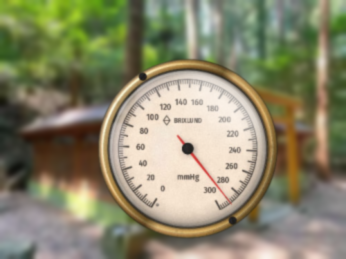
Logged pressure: **290** mmHg
